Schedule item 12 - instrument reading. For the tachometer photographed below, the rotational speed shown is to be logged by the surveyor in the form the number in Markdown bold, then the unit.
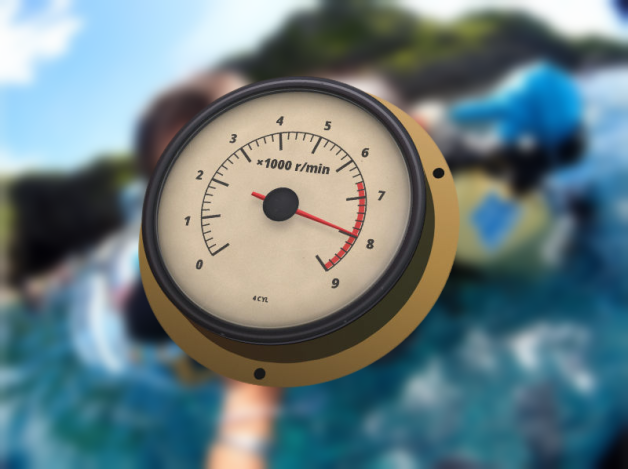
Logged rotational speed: **8000** rpm
